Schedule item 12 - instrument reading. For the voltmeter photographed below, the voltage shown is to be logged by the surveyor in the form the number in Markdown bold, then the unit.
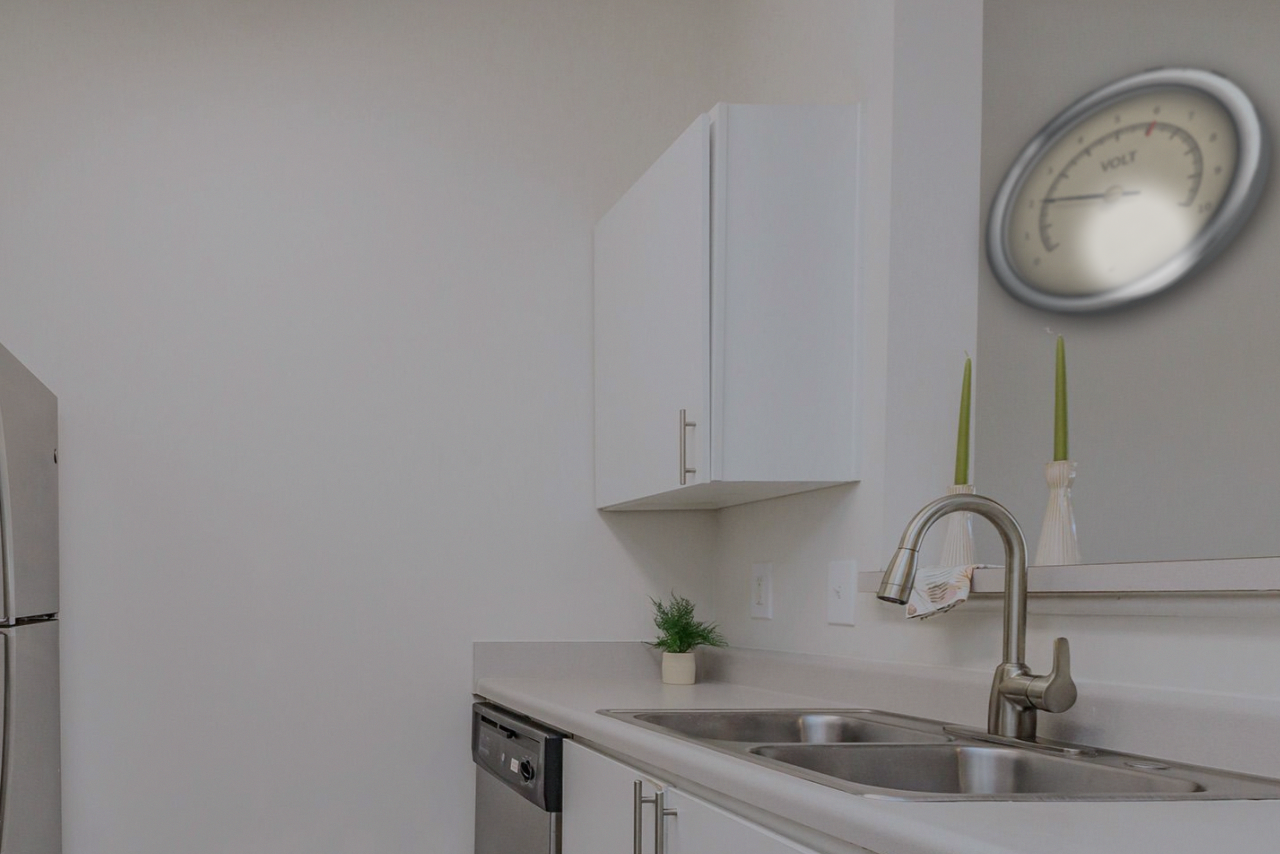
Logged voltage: **2** V
